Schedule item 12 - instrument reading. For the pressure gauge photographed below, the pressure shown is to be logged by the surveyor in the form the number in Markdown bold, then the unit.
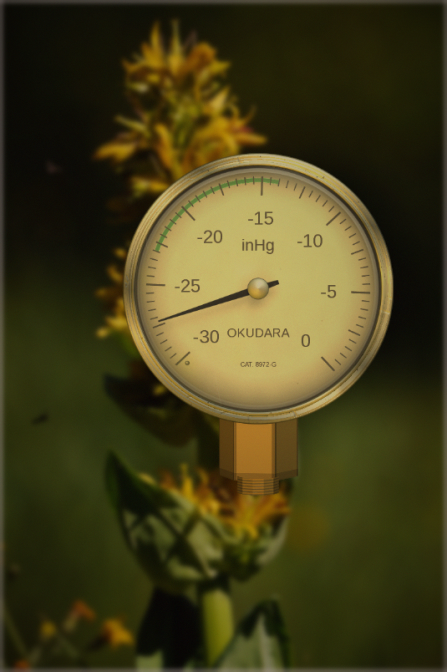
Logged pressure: **-27.25** inHg
